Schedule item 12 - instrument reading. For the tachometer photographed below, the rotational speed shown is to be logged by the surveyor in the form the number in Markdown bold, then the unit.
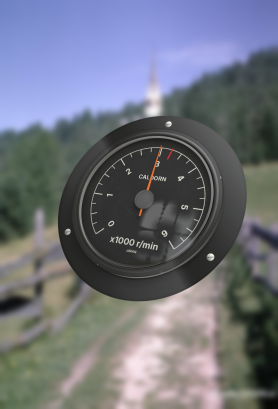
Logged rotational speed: **3000** rpm
